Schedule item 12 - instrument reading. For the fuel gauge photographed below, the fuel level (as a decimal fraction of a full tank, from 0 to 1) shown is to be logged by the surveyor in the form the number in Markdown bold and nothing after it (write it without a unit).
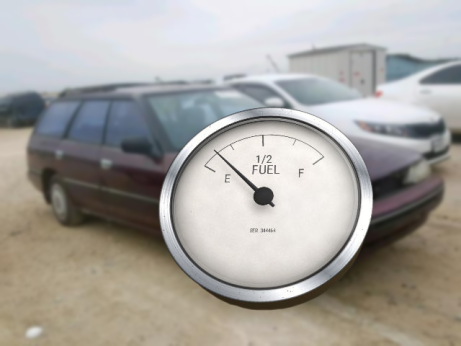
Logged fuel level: **0.125**
